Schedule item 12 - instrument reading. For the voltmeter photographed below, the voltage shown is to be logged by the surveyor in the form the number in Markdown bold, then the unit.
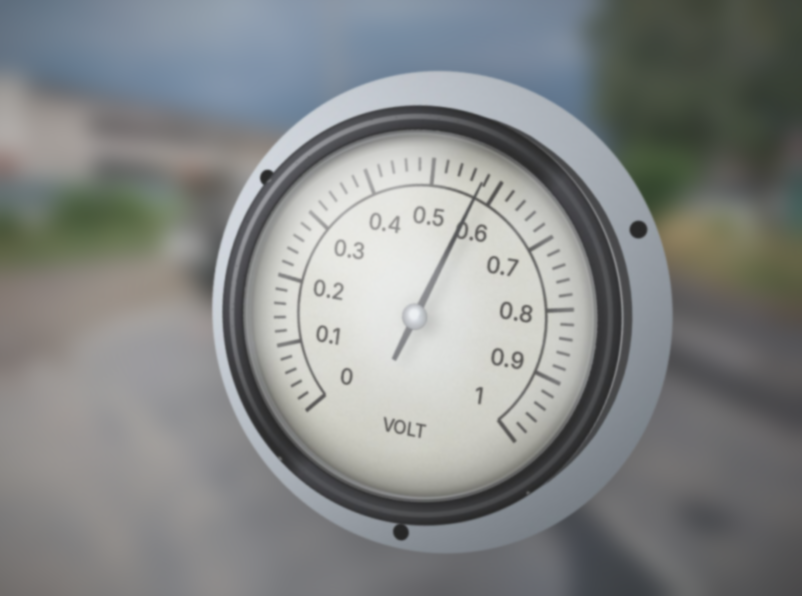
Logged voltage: **0.58** V
